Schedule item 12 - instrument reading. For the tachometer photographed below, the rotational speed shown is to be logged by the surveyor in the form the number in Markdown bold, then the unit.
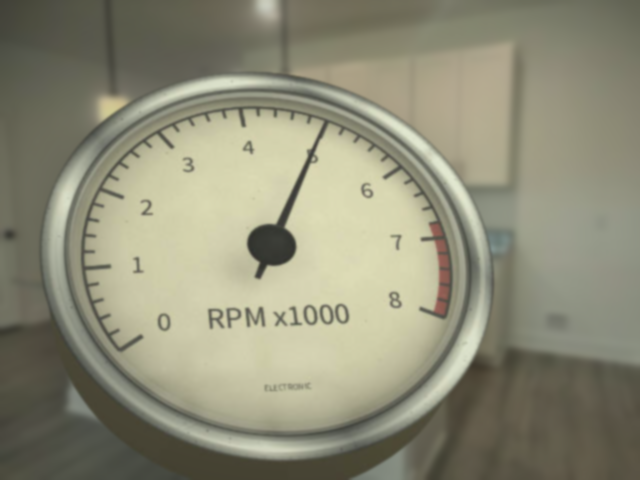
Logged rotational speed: **5000** rpm
